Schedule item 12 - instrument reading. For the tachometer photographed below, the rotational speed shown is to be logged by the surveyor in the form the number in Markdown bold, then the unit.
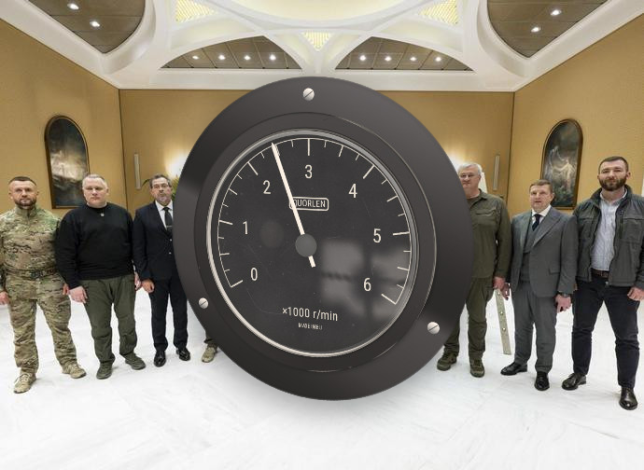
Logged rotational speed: **2500** rpm
